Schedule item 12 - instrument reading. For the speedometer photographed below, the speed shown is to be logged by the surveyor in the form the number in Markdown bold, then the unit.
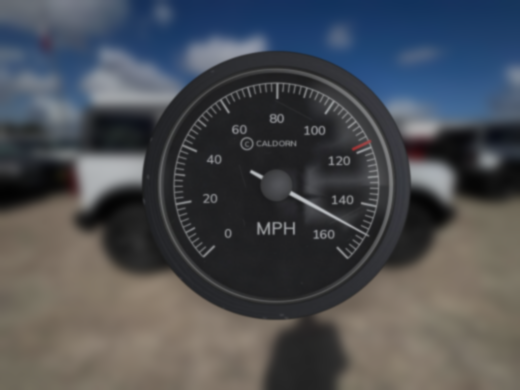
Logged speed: **150** mph
